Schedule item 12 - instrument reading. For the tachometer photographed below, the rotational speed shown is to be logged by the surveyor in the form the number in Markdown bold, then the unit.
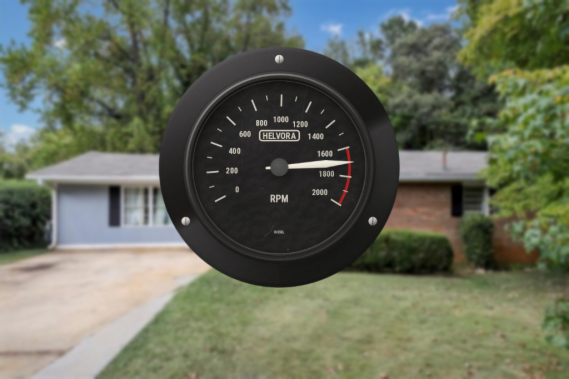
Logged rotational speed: **1700** rpm
